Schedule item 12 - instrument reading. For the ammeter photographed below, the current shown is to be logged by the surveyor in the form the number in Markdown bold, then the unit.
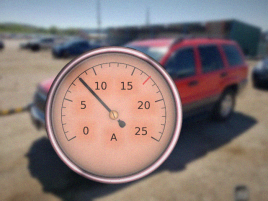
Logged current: **8** A
